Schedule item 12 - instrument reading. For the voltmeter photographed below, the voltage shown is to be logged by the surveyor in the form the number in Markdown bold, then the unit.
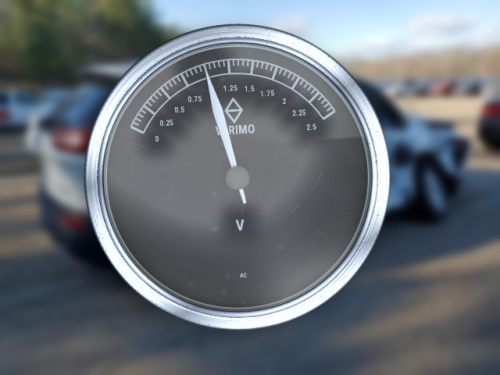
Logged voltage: **1** V
